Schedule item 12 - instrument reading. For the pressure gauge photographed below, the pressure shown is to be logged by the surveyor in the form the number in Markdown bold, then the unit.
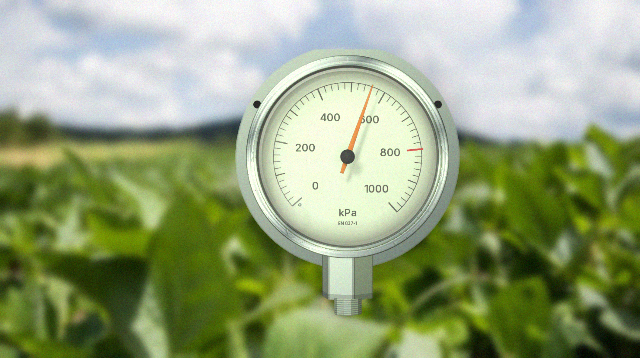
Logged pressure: **560** kPa
